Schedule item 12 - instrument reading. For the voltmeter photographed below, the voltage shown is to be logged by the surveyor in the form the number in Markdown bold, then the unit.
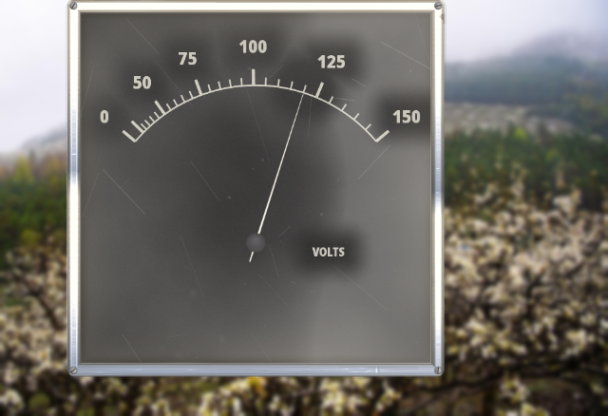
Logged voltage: **120** V
